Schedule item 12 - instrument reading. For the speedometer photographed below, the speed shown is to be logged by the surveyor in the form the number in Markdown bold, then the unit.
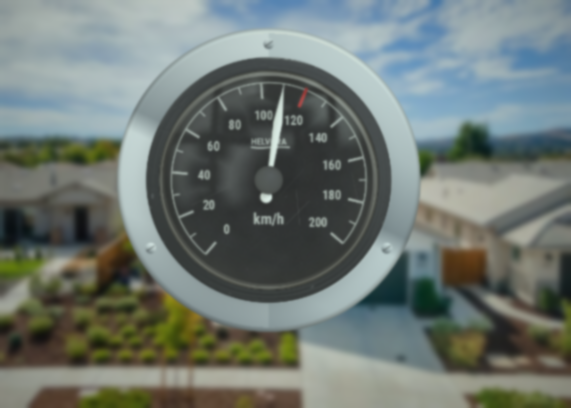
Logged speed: **110** km/h
